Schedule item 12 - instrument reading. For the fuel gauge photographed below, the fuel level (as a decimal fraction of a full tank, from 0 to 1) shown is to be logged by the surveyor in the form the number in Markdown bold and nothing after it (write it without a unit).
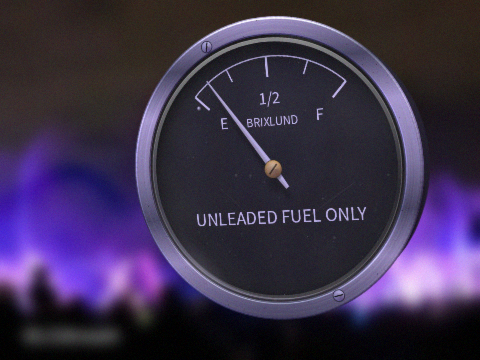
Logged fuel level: **0.125**
